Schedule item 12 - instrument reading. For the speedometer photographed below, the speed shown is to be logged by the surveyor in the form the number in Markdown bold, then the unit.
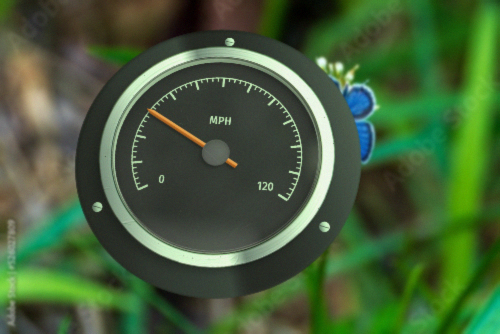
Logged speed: **30** mph
